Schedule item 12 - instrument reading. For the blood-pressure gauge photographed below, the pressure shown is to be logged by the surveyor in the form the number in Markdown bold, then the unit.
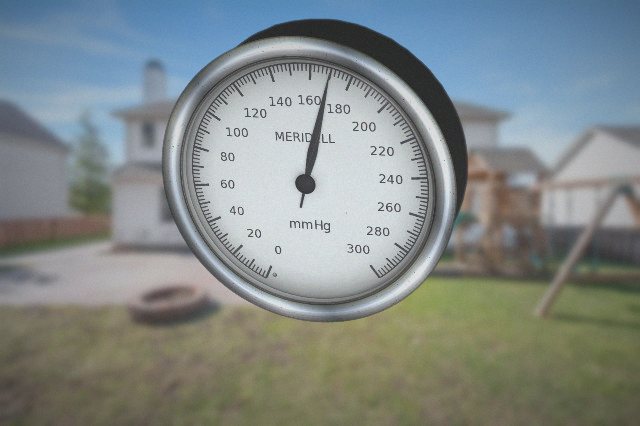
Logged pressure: **170** mmHg
